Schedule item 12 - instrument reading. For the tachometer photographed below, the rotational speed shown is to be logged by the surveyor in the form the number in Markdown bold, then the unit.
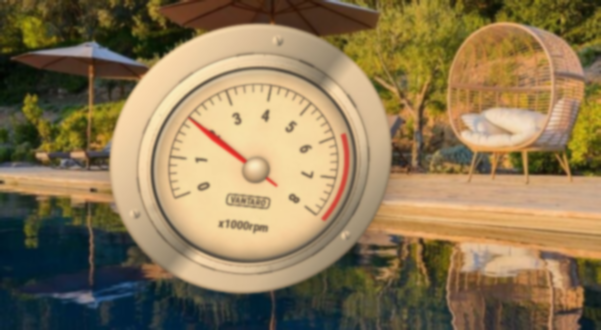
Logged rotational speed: **2000** rpm
